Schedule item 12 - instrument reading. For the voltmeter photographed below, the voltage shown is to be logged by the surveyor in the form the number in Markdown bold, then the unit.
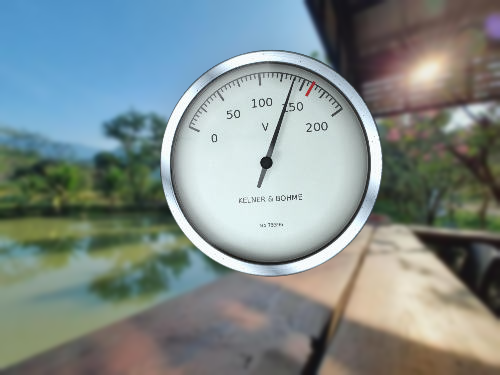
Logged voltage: **140** V
